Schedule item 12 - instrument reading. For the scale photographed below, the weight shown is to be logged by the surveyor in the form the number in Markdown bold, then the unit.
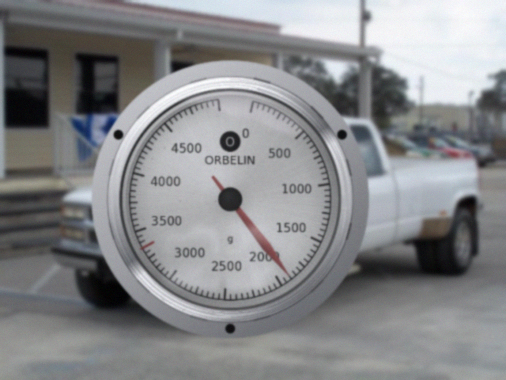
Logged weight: **1900** g
